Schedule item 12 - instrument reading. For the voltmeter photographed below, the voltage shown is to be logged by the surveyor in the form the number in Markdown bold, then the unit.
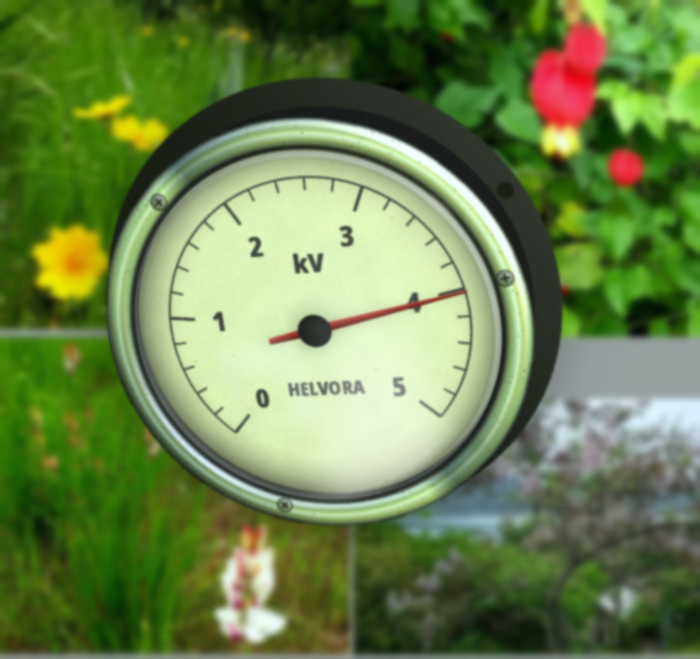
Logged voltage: **4** kV
